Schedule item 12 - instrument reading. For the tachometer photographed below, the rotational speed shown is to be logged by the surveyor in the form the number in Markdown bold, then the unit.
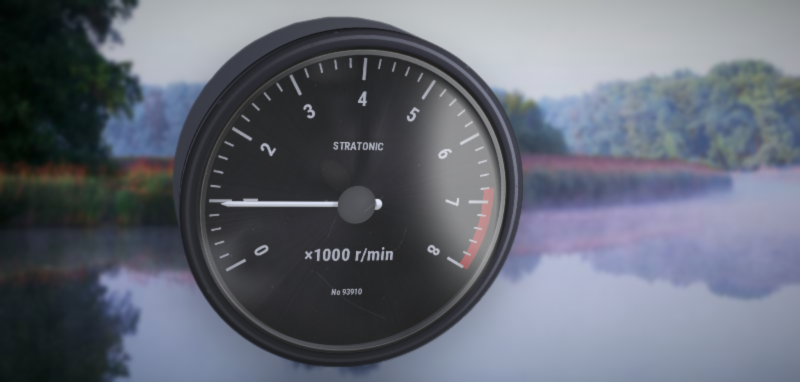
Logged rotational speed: **1000** rpm
